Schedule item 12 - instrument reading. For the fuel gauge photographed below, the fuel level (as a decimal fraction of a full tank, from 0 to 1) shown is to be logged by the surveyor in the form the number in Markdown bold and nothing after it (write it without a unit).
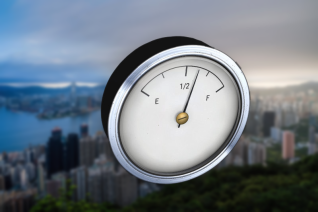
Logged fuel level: **0.625**
